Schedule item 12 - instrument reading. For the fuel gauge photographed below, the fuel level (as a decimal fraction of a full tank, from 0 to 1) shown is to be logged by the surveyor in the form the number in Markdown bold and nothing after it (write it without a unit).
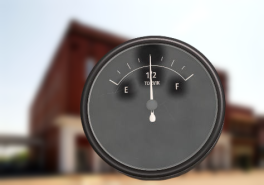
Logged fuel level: **0.5**
